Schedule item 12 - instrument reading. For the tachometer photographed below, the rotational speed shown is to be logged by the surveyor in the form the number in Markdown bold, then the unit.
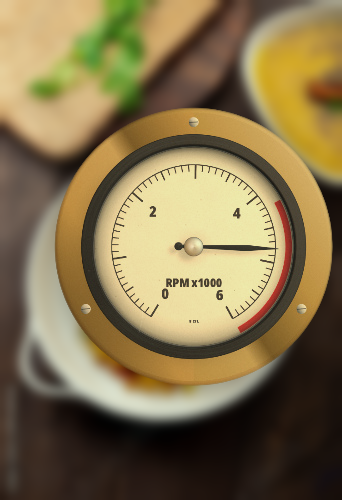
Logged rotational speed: **4800** rpm
